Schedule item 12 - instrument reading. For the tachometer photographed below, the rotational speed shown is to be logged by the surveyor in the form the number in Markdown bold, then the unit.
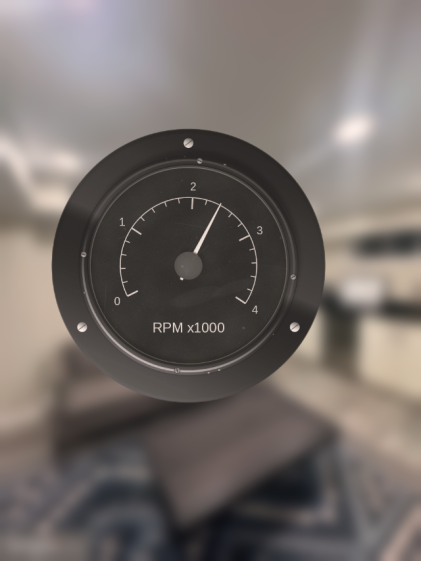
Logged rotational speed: **2400** rpm
